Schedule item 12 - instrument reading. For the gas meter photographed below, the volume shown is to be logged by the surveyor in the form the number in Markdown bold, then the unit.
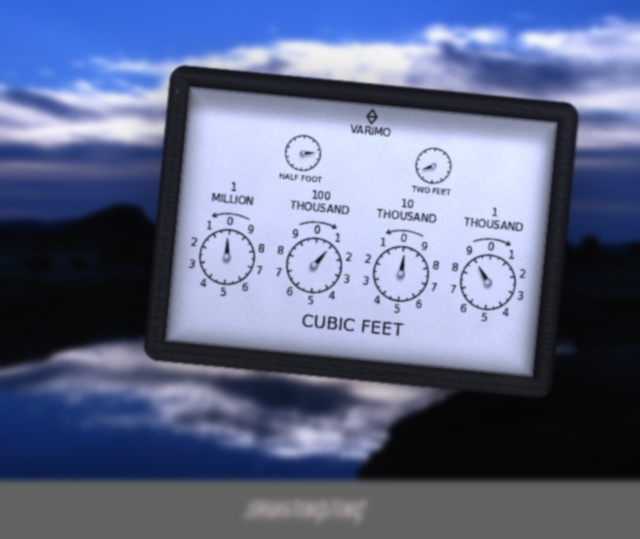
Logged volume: **9900** ft³
